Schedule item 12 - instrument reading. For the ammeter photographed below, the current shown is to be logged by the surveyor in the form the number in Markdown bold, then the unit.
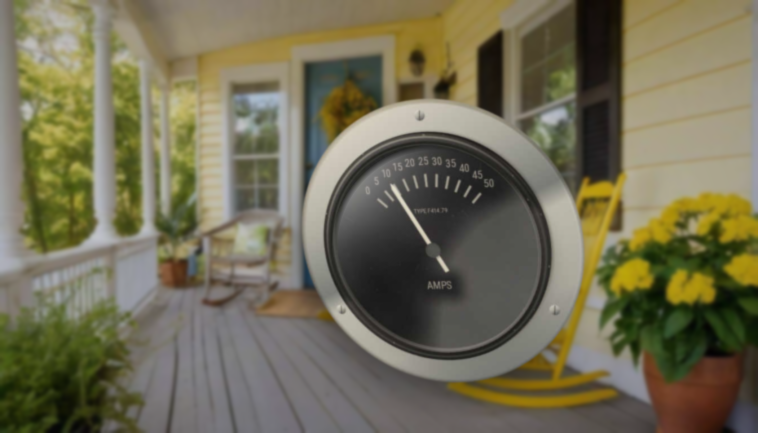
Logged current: **10** A
